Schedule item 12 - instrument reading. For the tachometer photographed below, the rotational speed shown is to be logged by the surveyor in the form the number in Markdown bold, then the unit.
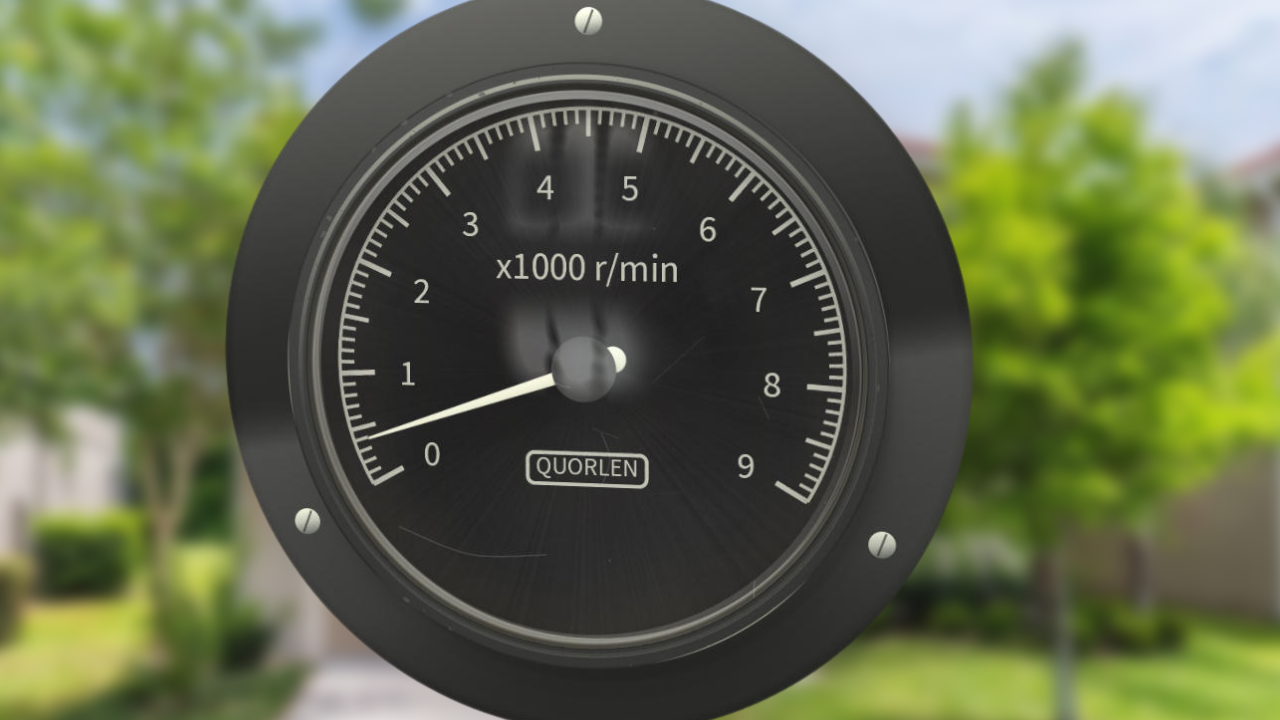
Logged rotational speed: **400** rpm
